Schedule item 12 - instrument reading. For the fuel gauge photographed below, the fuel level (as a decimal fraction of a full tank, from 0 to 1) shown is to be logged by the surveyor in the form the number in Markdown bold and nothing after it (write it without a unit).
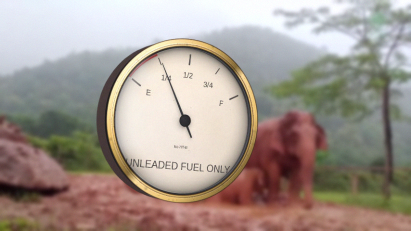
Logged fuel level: **0.25**
